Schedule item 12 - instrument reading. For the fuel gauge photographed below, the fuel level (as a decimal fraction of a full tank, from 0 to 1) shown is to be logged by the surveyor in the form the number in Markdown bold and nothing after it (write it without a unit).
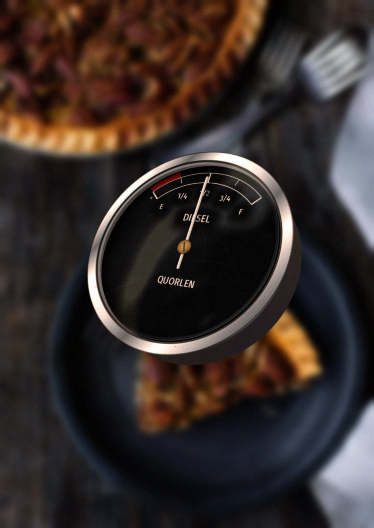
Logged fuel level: **0.5**
